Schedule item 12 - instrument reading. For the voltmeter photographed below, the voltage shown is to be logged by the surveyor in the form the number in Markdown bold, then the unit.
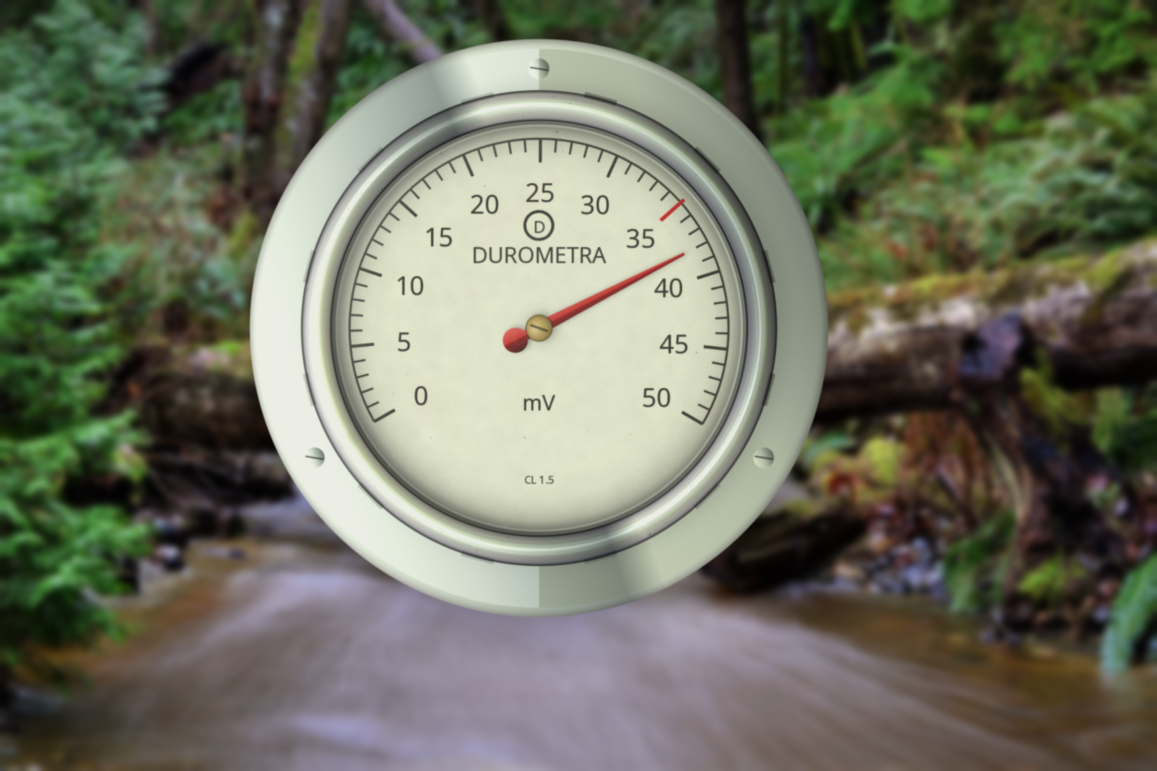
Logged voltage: **38** mV
